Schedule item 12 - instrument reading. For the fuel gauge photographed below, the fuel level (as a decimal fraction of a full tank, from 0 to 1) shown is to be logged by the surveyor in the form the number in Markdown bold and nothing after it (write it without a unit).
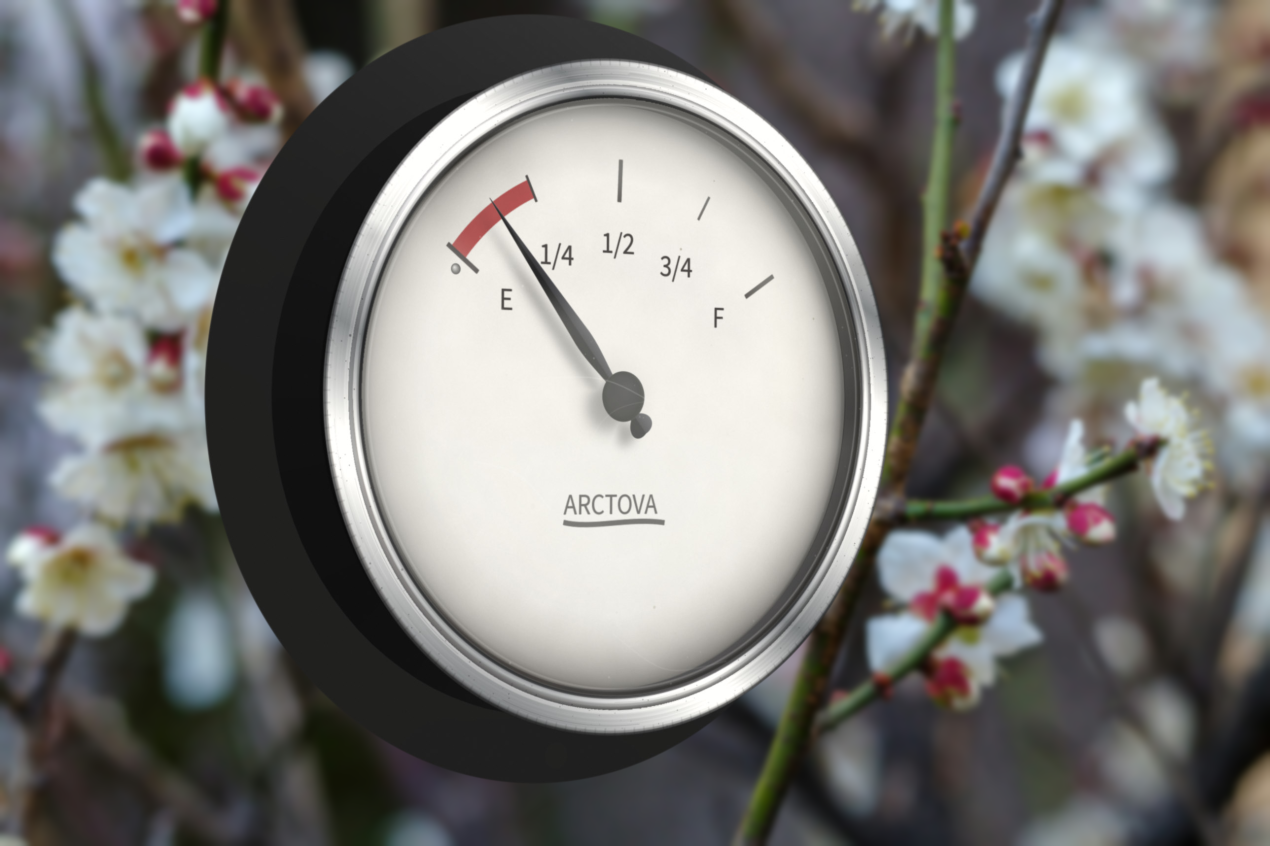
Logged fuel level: **0.125**
